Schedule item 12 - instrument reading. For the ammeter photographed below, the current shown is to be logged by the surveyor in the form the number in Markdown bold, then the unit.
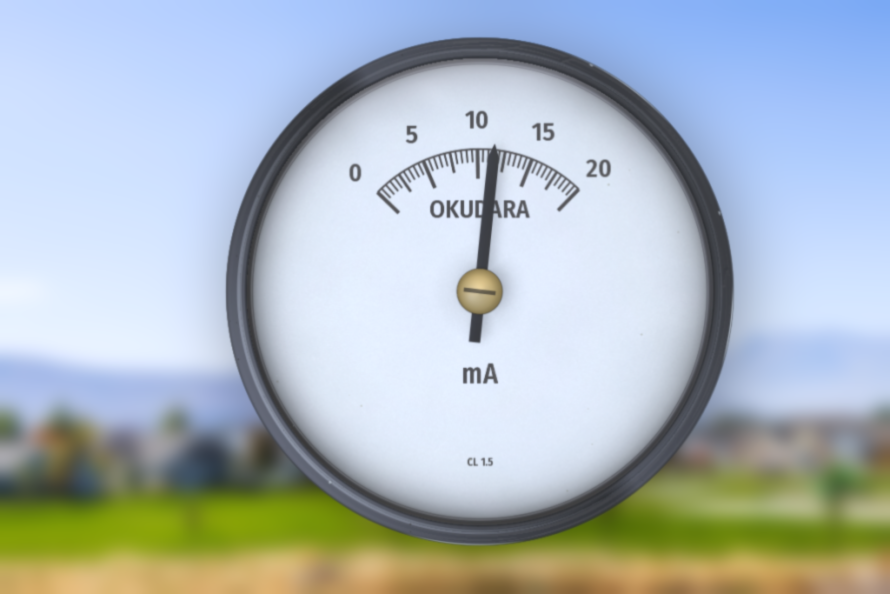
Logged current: **11.5** mA
